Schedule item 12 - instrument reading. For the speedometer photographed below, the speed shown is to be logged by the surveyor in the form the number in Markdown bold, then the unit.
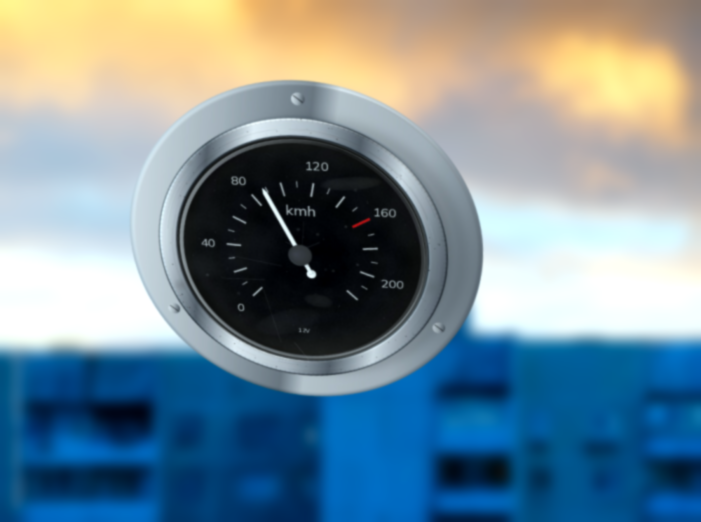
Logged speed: **90** km/h
